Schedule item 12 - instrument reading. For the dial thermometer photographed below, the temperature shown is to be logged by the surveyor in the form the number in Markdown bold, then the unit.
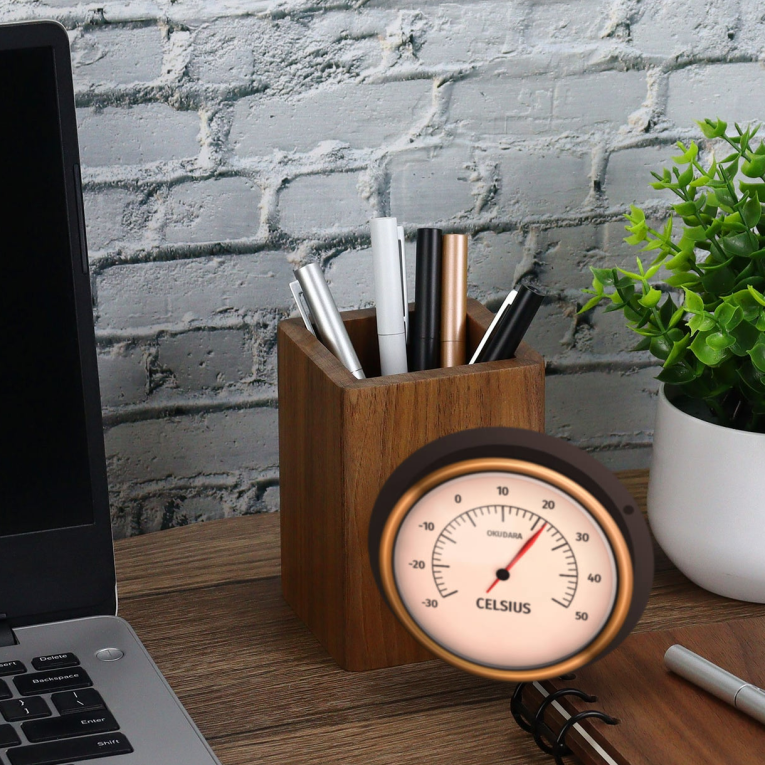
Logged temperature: **22** °C
